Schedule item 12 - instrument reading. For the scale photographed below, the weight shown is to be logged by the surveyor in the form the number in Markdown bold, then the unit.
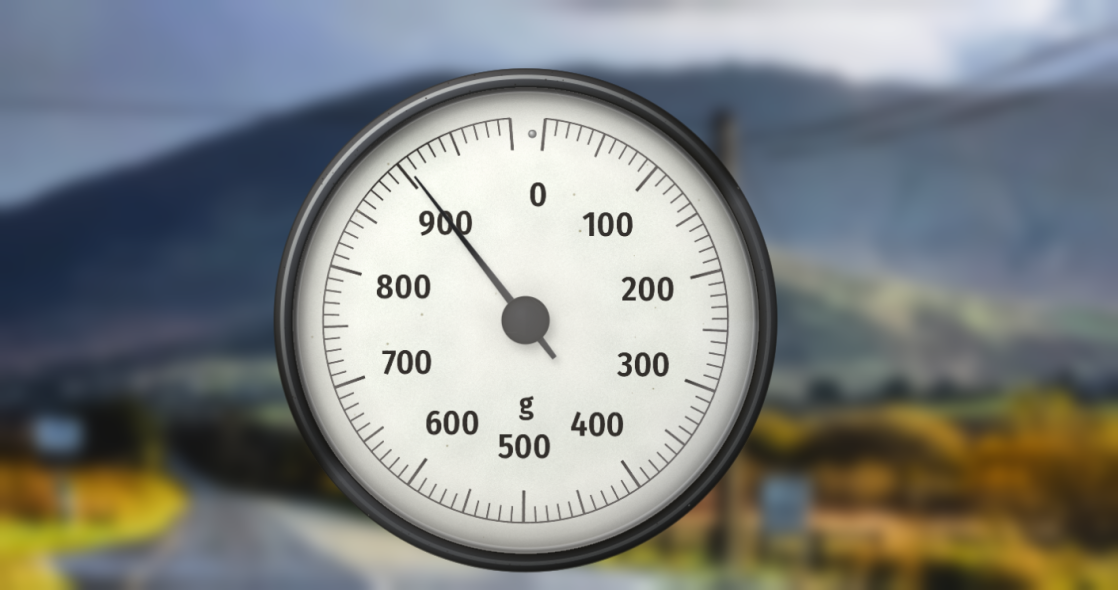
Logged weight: **905** g
